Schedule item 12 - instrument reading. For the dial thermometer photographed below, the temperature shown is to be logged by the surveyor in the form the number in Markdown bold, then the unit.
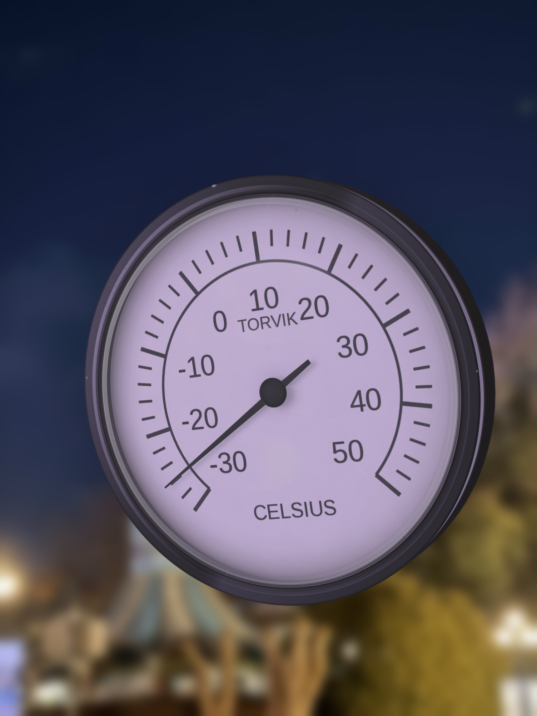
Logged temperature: **-26** °C
